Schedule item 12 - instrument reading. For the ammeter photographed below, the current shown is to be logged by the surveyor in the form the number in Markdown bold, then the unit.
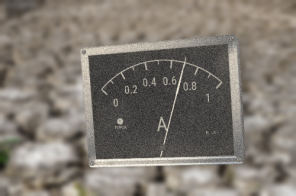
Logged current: **0.7** A
